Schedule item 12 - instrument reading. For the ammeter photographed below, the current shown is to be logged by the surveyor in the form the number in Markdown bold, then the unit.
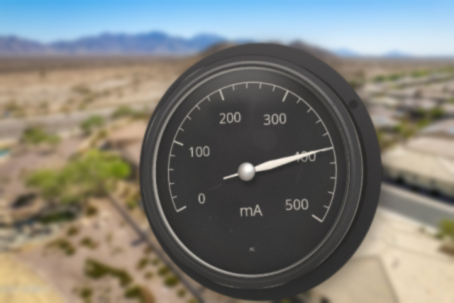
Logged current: **400** mA
